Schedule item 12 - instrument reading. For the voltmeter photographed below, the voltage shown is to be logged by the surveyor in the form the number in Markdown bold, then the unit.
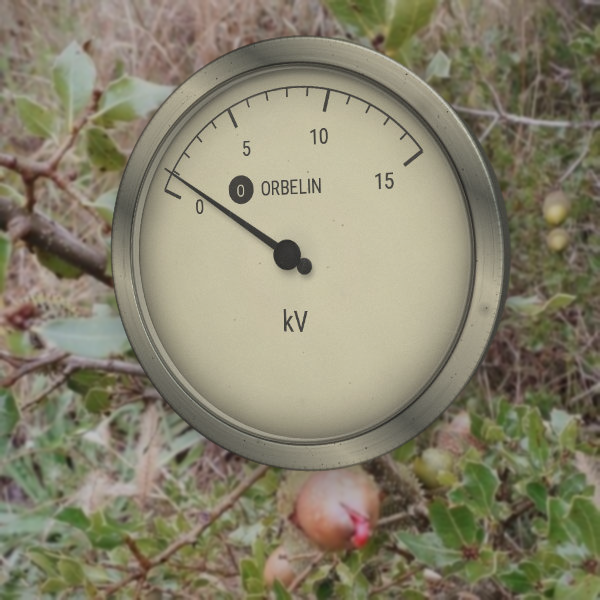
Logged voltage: **1** kV
